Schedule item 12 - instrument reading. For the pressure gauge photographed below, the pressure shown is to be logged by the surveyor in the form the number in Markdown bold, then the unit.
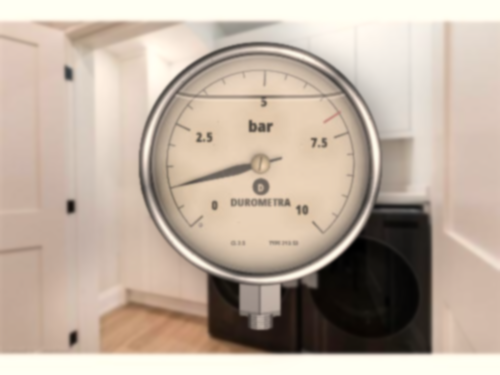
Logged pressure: **1** bar
